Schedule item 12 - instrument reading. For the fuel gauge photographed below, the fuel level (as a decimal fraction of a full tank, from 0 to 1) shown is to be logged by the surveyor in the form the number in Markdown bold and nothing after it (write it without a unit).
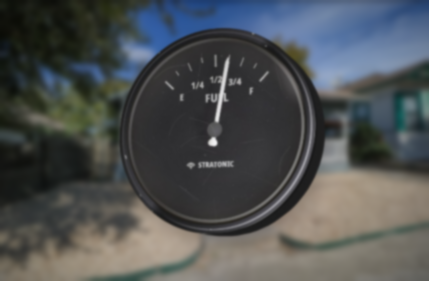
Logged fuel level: **0.625**
